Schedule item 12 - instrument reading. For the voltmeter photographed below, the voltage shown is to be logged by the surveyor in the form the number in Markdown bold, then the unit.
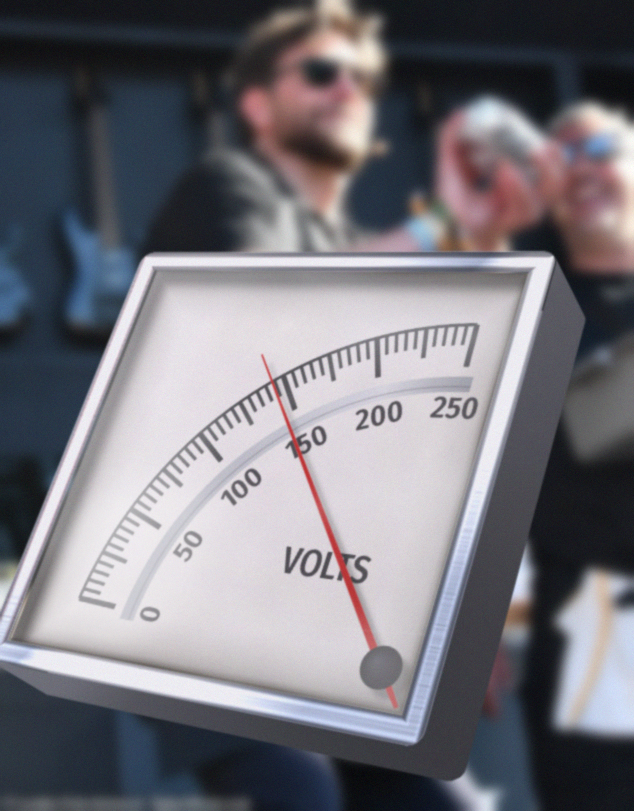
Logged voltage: **145** V
